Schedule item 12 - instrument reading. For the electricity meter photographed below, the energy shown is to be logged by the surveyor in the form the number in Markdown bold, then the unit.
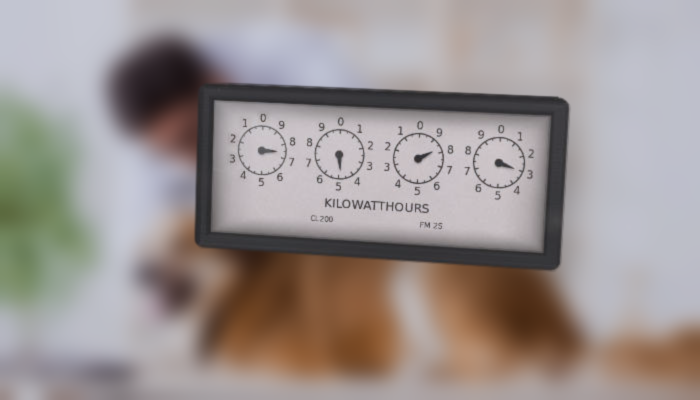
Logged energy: **7483** kWh
